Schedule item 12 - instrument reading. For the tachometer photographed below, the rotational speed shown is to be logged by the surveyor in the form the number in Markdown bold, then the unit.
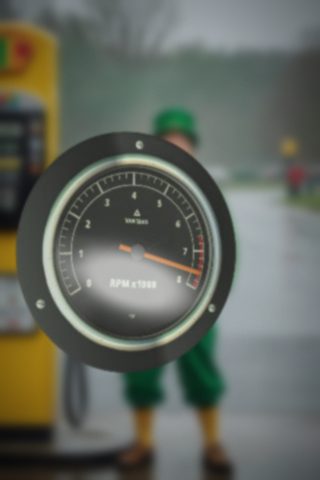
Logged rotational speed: **7600** rpm
